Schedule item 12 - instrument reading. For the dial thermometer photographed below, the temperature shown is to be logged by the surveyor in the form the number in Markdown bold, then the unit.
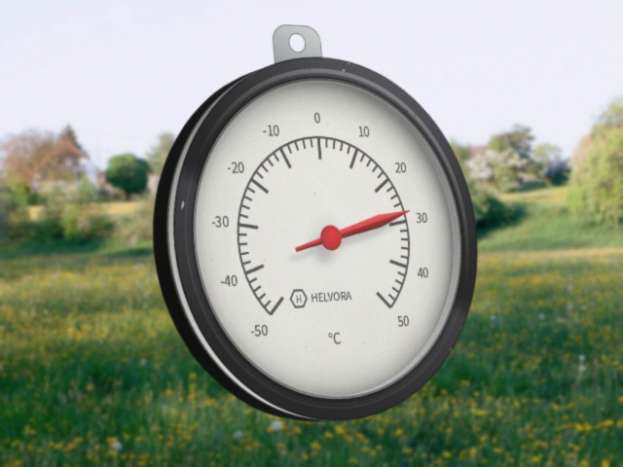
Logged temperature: **28** °C
